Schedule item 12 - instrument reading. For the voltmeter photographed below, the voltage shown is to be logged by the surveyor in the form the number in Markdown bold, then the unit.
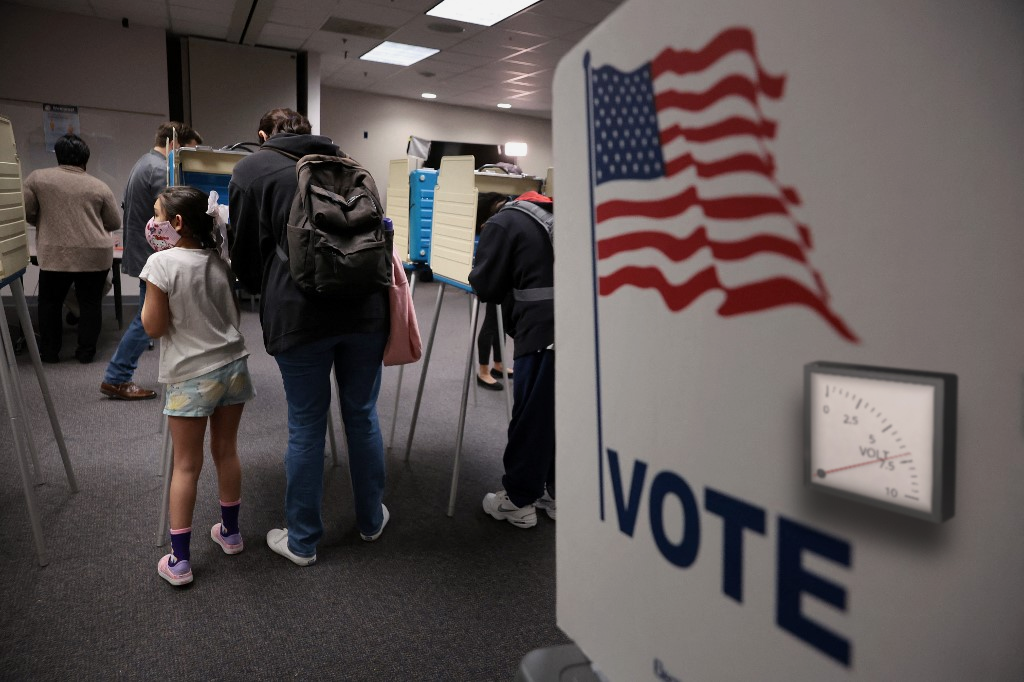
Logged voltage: **7** V
